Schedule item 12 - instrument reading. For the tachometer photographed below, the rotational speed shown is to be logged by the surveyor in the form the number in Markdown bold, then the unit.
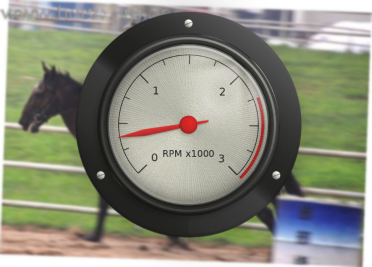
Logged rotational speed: **375** rpm
